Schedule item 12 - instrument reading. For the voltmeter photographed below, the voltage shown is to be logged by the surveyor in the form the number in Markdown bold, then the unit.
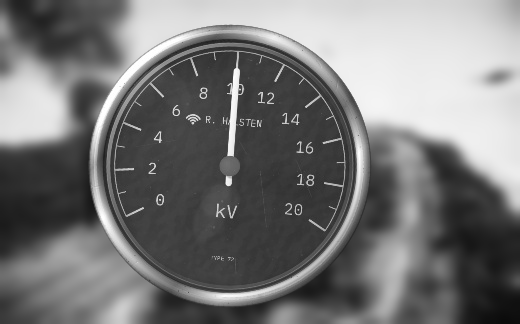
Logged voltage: **10** kV
